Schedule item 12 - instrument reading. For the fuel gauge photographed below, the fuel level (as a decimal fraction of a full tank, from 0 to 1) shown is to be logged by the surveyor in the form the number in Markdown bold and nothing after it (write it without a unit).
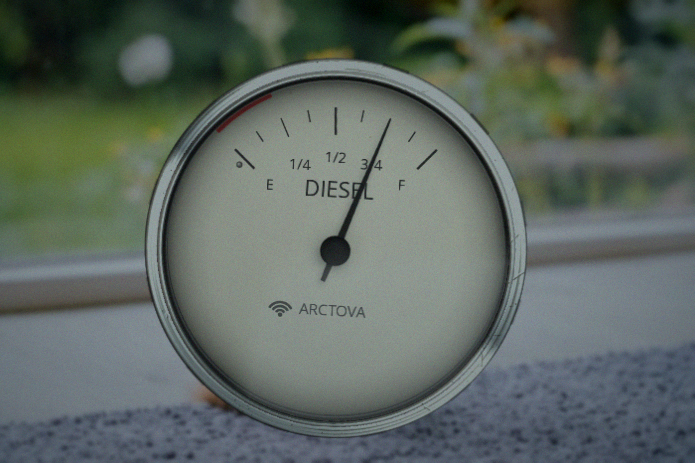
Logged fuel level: **0.75**
